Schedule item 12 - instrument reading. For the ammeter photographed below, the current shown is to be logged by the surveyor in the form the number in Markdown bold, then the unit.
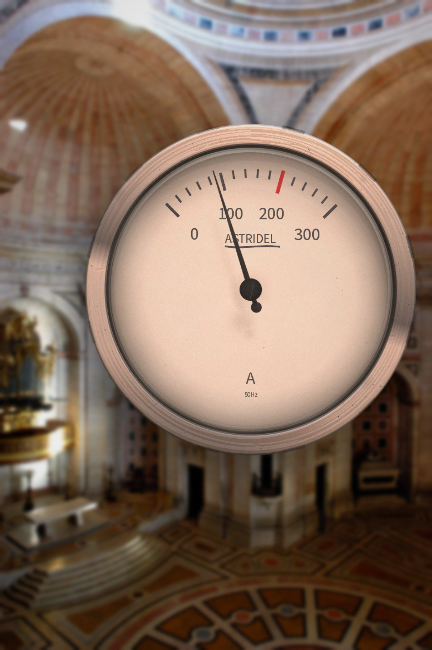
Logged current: **90** A
